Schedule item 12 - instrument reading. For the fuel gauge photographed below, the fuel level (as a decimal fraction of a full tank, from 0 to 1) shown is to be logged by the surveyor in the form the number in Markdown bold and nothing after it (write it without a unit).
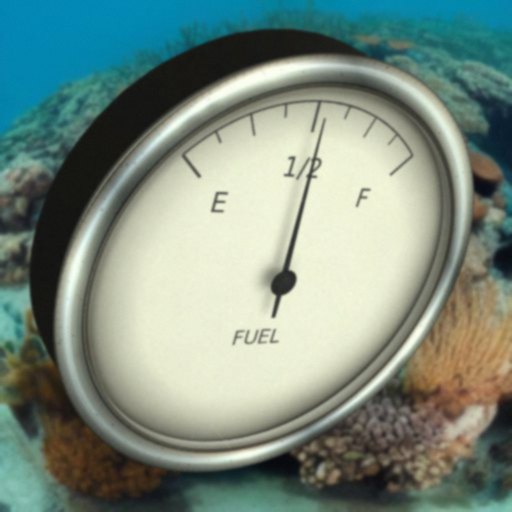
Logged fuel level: **0.5**
